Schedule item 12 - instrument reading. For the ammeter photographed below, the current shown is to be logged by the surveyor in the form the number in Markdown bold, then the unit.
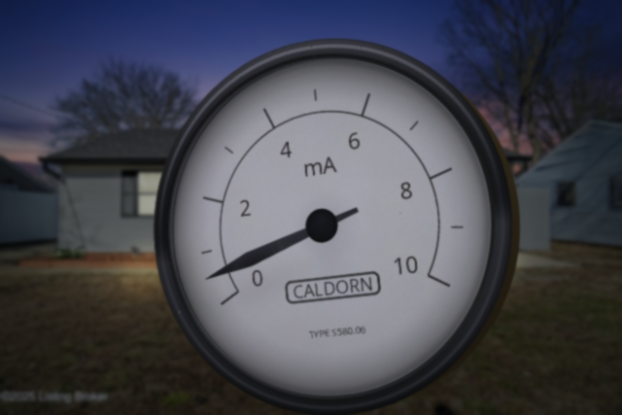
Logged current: **0.5** mA
